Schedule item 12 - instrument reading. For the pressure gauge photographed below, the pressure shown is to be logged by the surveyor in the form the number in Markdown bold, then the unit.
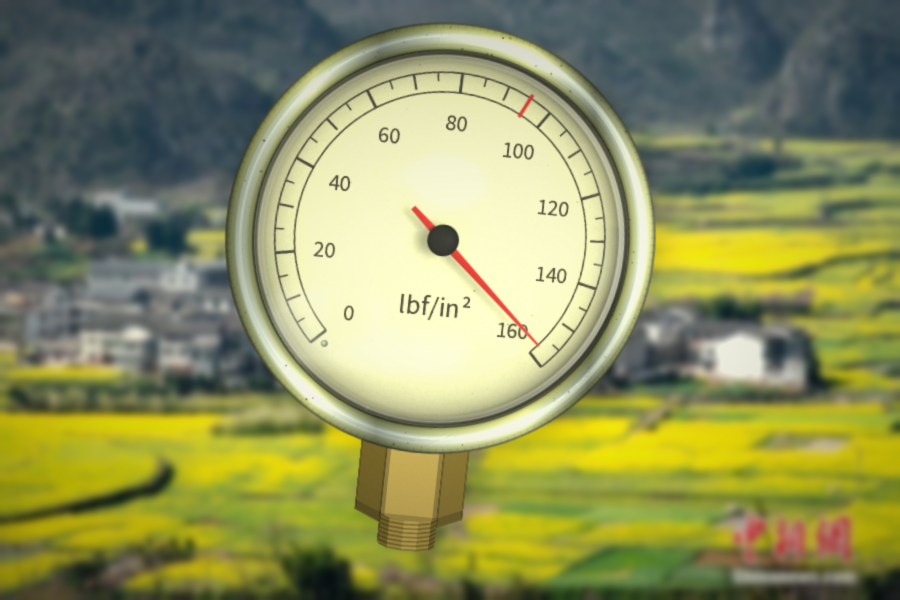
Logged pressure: **157.5** psi
